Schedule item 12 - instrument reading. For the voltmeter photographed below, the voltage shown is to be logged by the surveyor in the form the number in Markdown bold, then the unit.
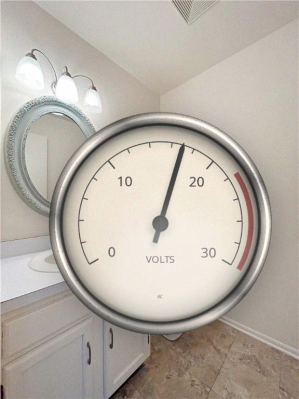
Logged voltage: **17** V
